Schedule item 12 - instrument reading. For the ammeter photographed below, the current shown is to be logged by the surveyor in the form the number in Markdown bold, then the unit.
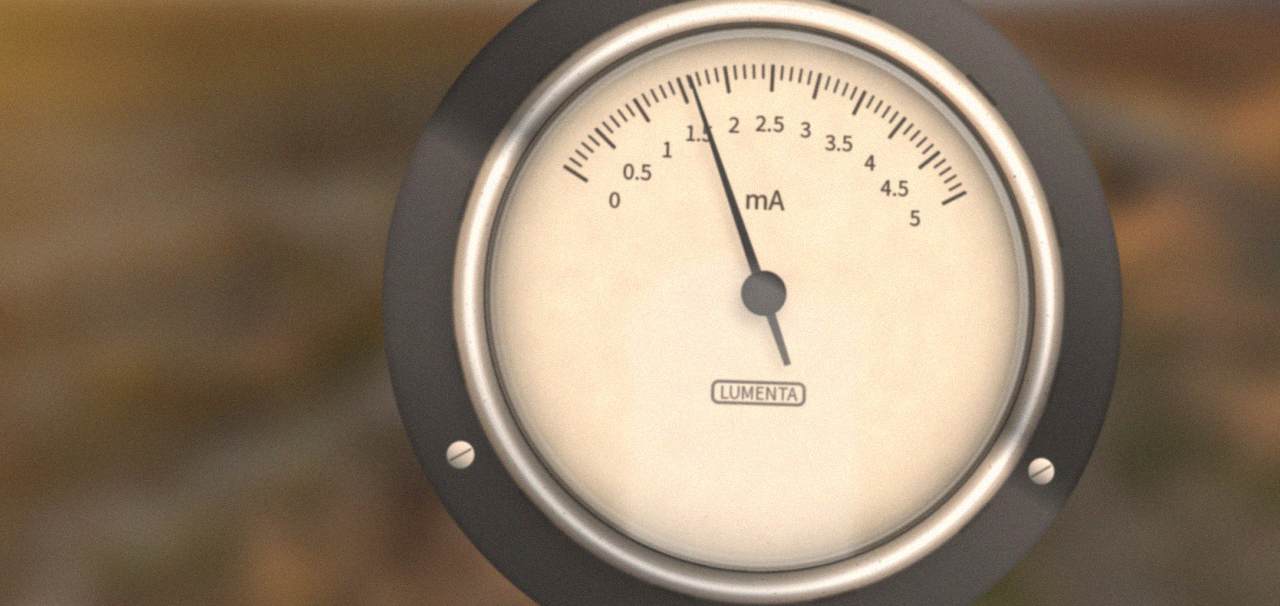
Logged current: **1.6** mA
